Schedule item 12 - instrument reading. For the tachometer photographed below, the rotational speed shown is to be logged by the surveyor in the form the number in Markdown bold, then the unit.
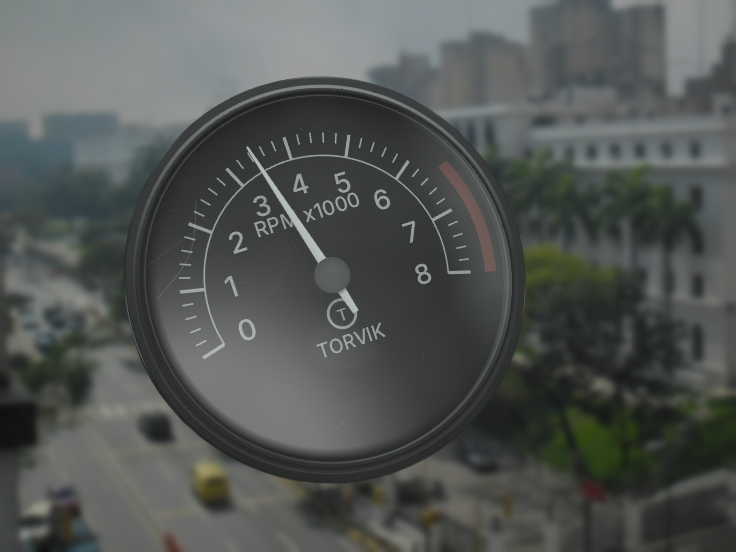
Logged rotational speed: **3400** rpm
